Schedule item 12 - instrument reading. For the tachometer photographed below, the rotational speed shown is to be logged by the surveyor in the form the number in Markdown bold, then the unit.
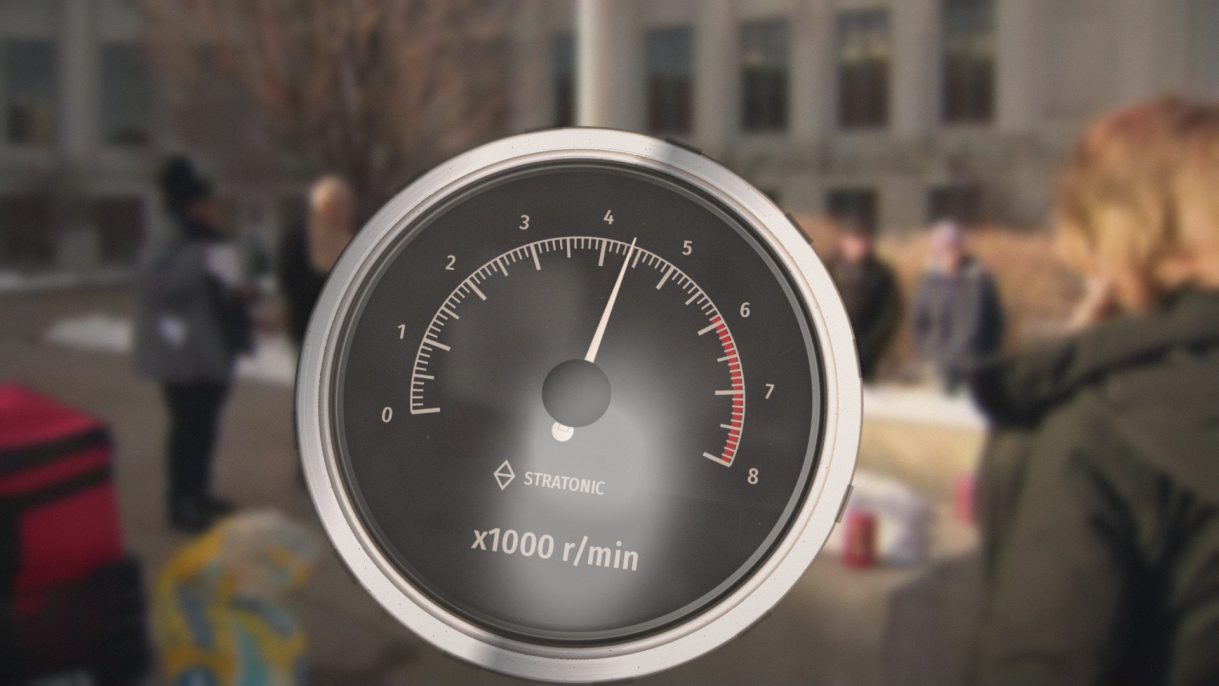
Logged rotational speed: **4400** rpm
